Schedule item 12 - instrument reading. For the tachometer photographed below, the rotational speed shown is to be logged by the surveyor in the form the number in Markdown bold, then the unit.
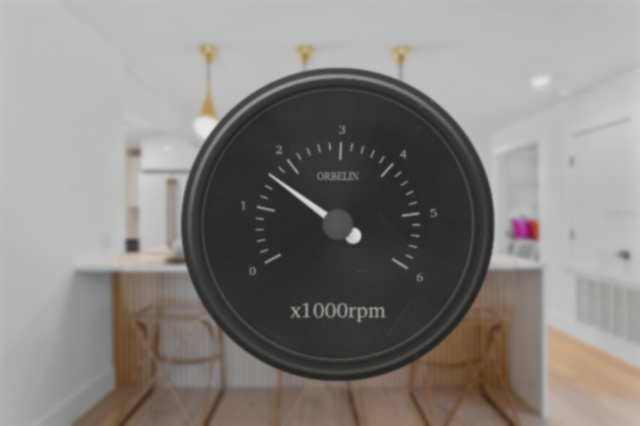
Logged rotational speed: **1600** rpm
